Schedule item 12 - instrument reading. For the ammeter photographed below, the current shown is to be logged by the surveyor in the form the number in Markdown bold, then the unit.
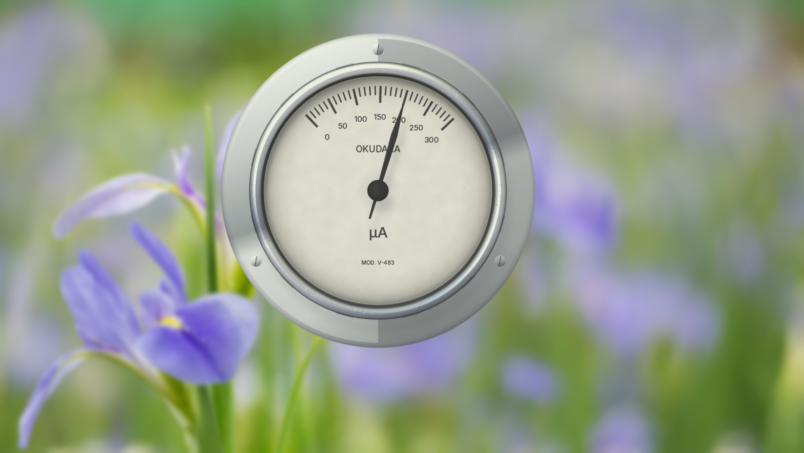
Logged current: **200** µA
